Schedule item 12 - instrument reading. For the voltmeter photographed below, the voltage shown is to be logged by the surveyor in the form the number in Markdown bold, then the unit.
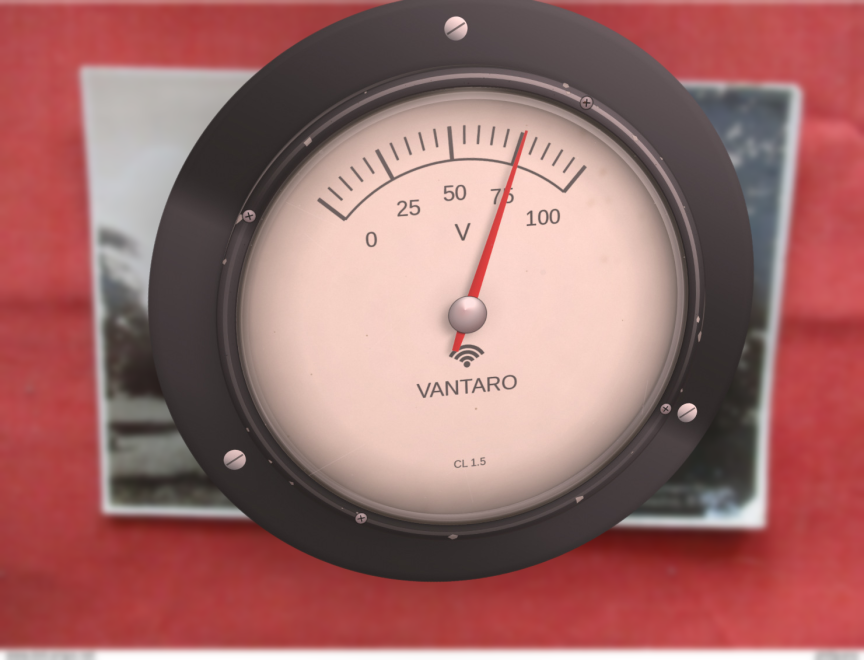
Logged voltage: **75** V
